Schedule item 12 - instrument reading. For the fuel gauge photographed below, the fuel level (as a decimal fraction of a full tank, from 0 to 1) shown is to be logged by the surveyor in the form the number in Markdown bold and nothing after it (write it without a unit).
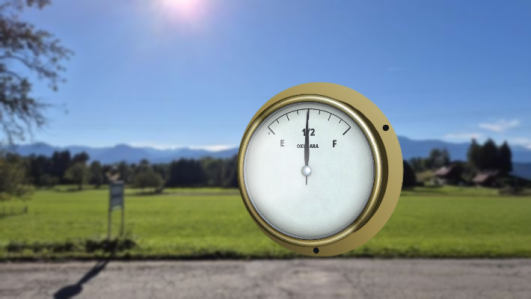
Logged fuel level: **0.5**
